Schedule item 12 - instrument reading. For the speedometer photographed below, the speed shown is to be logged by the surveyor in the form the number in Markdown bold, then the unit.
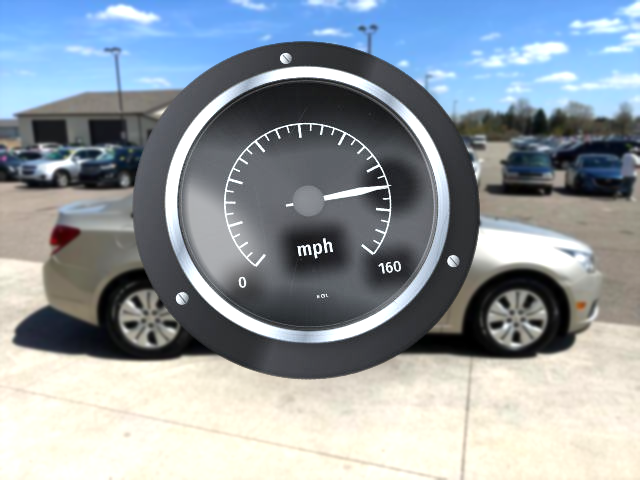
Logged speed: **130** mph
